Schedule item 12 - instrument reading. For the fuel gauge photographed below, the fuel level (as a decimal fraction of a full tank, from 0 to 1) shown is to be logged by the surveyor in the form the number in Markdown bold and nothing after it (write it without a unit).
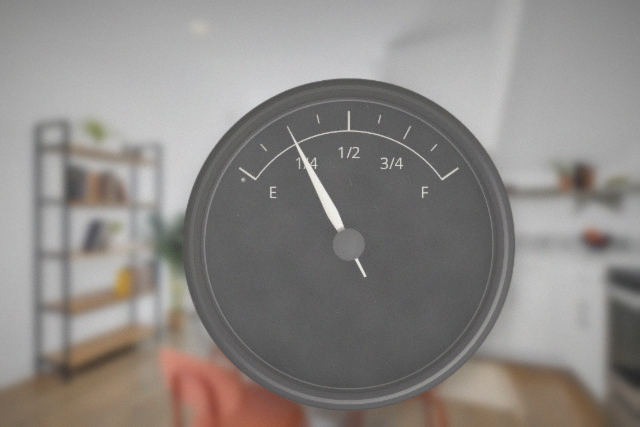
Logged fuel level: **0.25**
